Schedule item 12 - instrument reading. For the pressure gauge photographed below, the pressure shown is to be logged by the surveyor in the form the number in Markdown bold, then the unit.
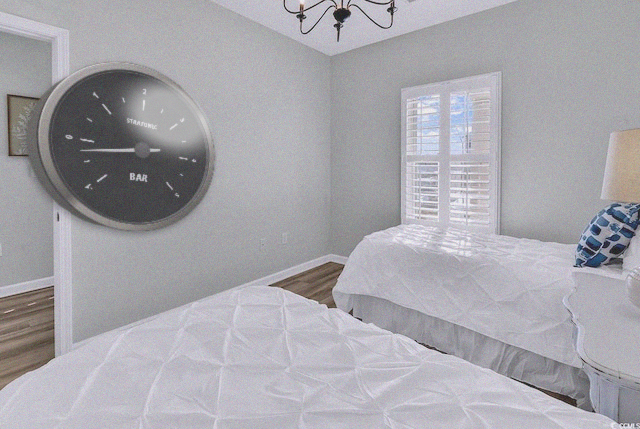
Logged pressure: **-0.25** bar
